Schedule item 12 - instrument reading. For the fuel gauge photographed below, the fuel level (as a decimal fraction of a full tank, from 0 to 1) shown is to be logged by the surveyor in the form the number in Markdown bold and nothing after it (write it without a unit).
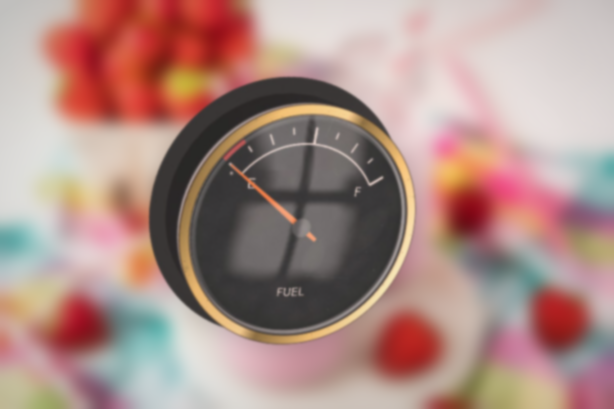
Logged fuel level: **0**
